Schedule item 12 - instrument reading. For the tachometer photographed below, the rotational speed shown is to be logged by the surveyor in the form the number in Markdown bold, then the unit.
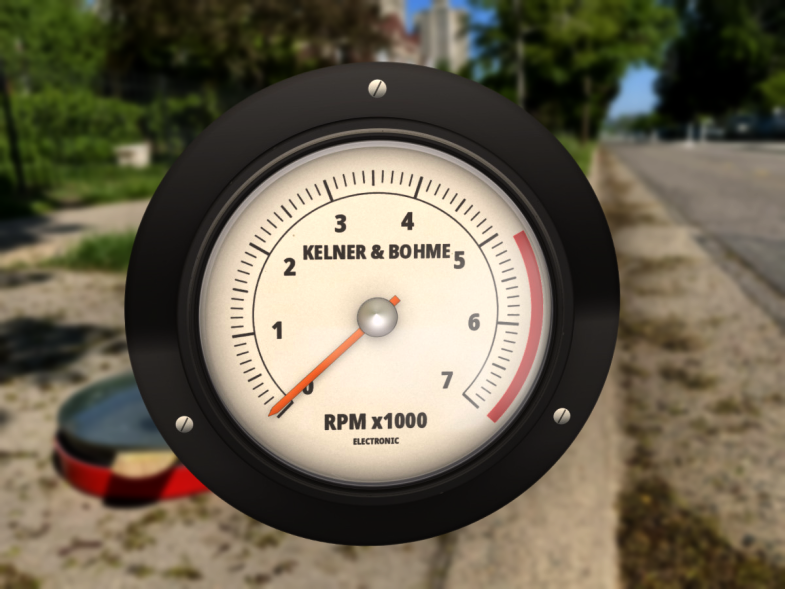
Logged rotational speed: **100** rpm
